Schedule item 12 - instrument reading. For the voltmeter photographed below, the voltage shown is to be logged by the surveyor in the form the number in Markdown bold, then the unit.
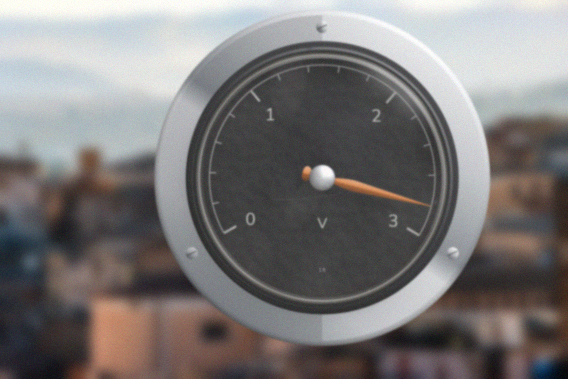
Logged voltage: **2.8** V
